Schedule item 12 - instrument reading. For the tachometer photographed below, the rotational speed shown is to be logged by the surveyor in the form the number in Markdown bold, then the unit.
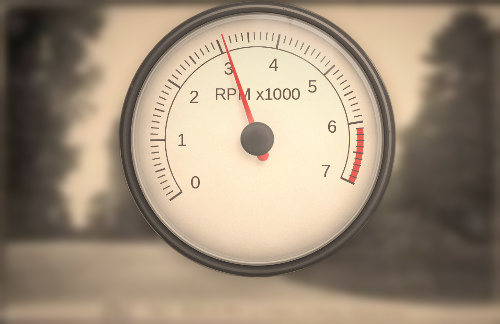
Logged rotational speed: **3100** rpm
